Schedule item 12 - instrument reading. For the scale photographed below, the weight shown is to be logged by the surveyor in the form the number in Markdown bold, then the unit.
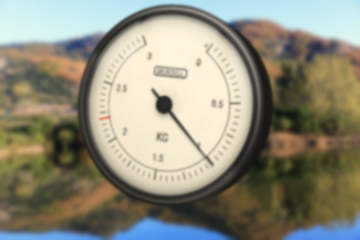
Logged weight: **1** kg
